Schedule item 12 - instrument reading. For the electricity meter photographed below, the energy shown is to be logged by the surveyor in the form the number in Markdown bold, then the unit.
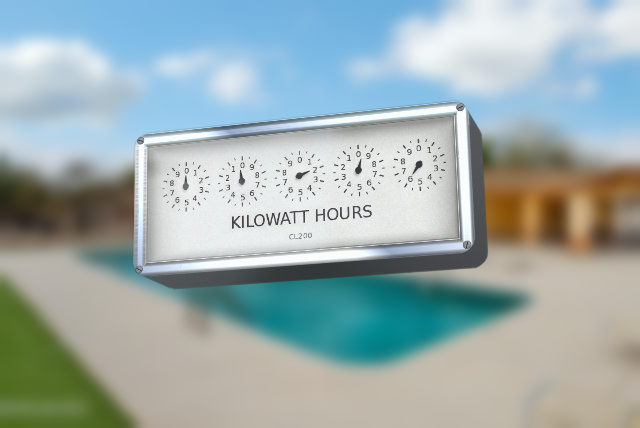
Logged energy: **196** kWh
